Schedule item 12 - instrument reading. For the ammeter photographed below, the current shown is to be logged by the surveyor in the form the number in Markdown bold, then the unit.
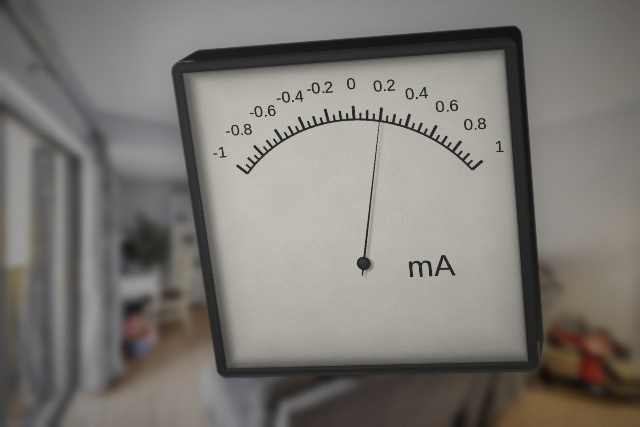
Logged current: **0.2** mA
